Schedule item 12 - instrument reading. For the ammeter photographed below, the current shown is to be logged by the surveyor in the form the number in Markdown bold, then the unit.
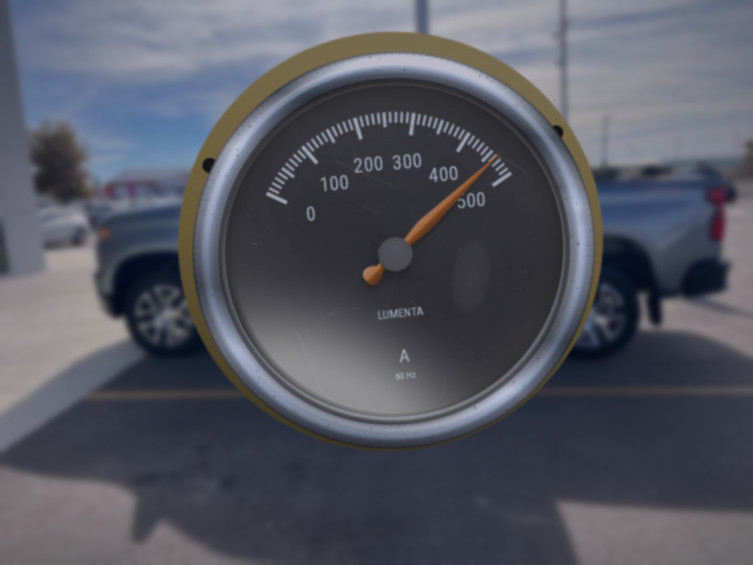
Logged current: **460** A
